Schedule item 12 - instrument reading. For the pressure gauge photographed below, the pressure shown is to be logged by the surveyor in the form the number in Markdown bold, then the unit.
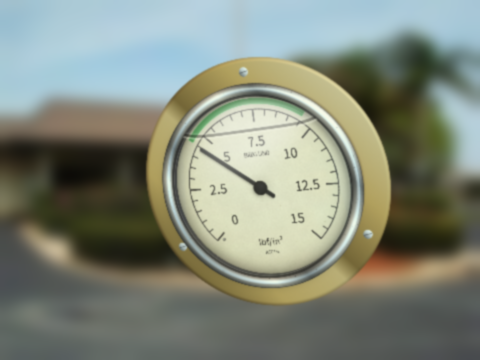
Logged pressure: **4.5** psi
